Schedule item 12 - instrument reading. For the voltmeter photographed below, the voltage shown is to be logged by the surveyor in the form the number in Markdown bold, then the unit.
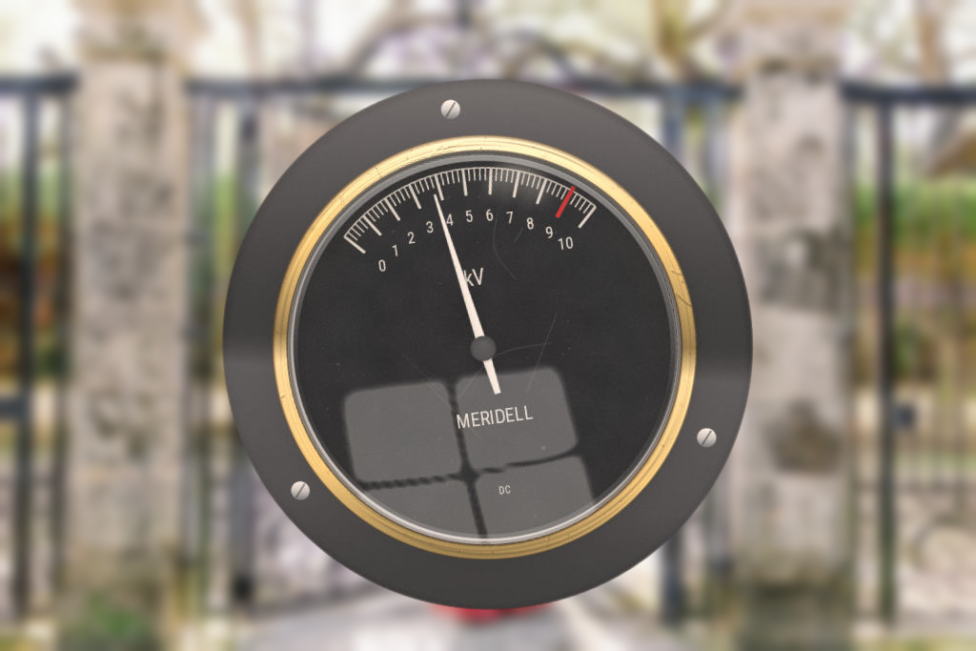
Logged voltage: **3.8** kV
